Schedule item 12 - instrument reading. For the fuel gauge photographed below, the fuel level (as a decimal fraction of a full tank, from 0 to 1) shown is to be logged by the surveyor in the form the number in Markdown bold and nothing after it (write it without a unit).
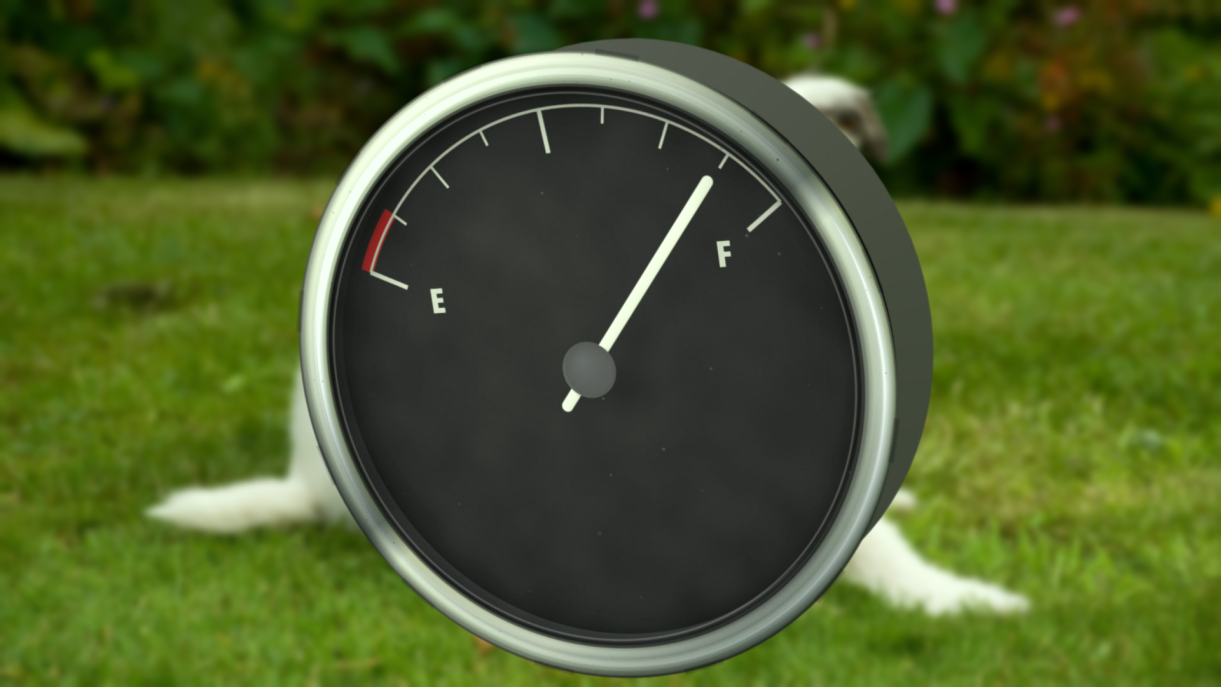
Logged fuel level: **0.875**
